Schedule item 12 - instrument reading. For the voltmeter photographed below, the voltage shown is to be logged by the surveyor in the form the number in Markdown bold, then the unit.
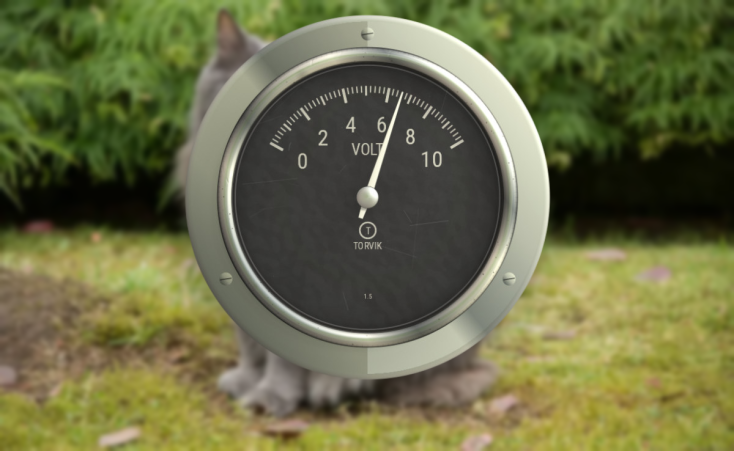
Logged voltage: **6.6** V
